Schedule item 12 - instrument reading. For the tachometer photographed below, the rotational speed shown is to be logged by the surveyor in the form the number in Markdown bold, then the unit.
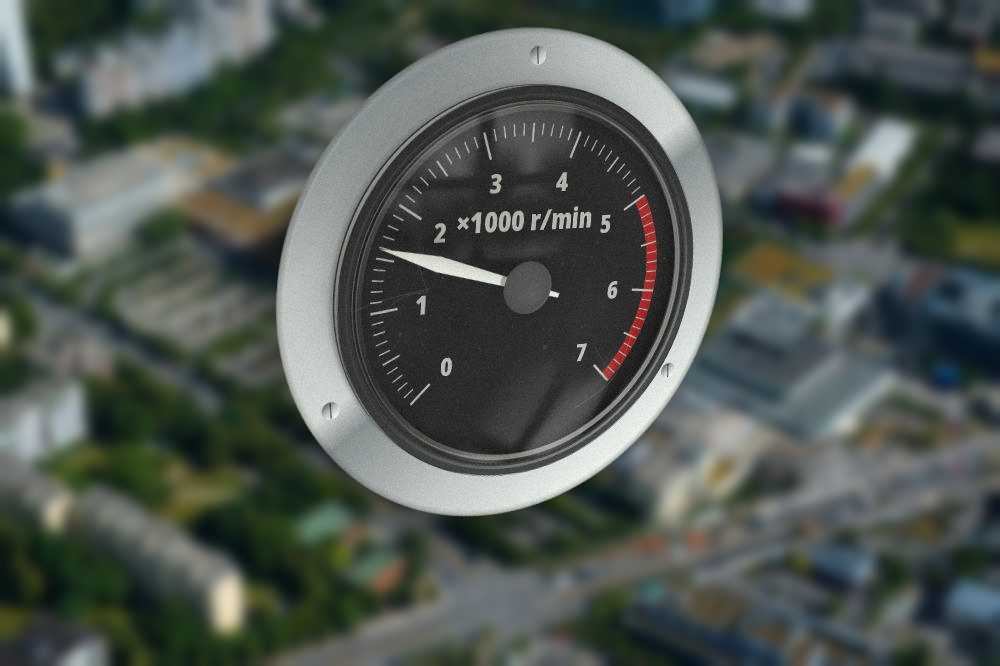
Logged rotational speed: **1600** rpm
